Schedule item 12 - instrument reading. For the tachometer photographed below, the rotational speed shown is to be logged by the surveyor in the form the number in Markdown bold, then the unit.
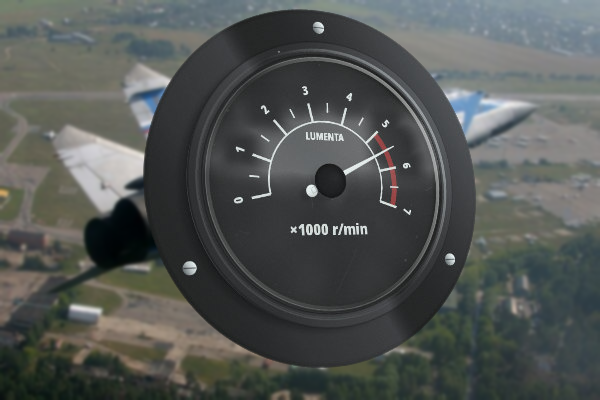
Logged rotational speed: **5500** rpm
